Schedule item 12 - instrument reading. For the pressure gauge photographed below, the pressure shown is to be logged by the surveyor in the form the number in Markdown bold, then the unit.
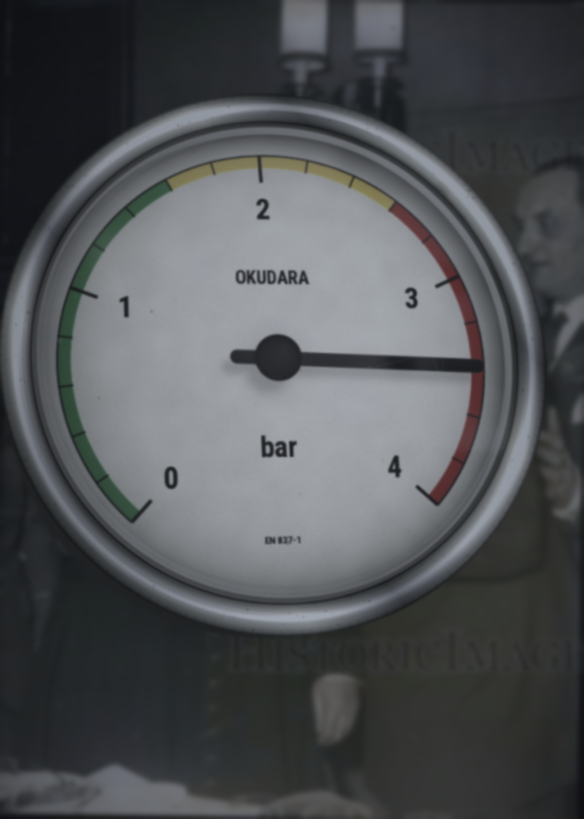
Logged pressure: **3.4** bar
